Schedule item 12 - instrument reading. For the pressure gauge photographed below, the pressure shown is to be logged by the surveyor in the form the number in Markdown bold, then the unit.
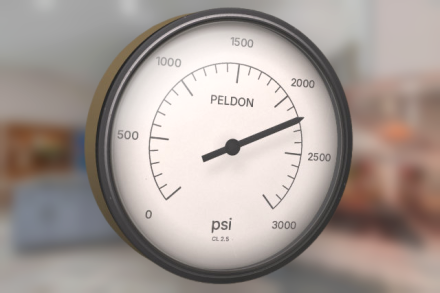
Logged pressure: **2200** psi
